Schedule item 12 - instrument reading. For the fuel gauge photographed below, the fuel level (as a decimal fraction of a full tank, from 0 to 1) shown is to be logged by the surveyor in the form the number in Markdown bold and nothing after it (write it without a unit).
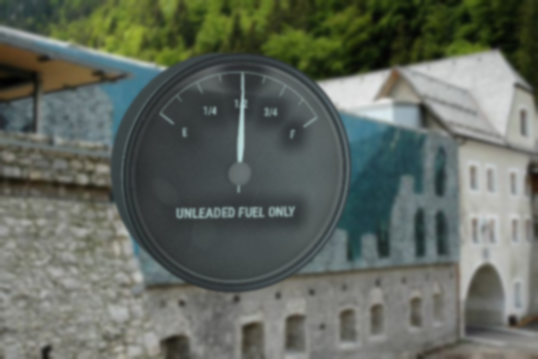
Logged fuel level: **0.5**
